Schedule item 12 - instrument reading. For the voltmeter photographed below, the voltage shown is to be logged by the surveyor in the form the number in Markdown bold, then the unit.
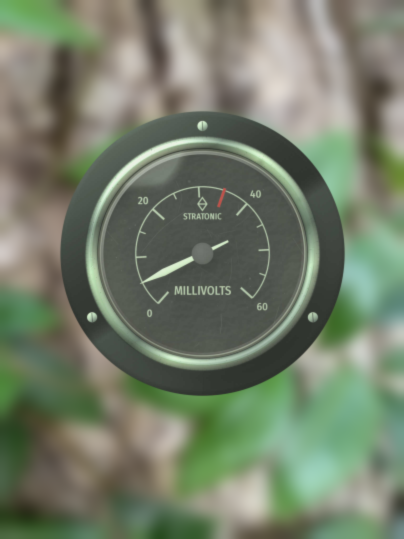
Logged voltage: **5** mV
